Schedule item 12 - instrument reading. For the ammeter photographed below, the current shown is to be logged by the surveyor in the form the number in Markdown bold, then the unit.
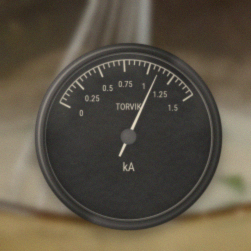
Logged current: **1.1** kA
